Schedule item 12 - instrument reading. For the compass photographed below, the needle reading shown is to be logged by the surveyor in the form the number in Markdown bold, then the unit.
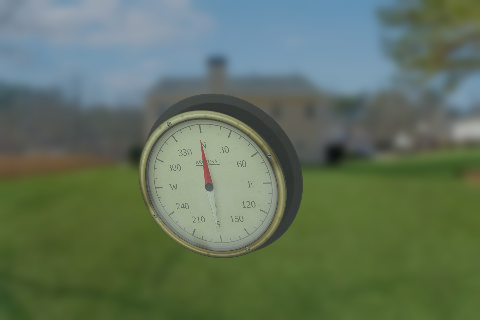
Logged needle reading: **0** °
